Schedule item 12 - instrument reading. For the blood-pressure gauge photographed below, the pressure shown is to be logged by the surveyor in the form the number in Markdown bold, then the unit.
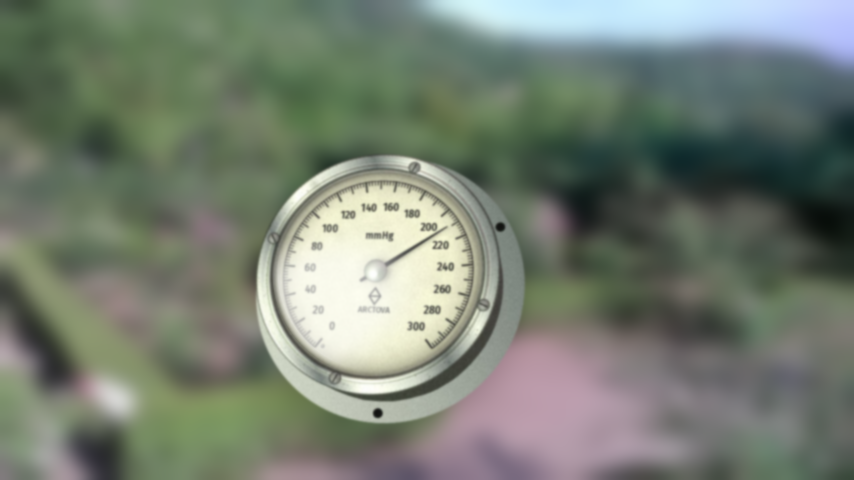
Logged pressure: **210** mmHg
